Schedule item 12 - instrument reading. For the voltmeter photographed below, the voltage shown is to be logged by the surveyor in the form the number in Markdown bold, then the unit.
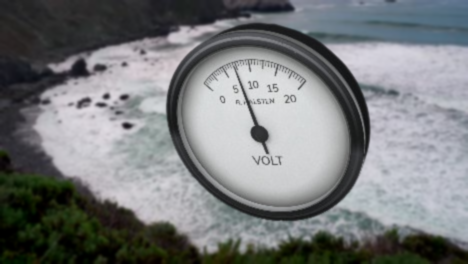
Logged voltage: **7.5** V
